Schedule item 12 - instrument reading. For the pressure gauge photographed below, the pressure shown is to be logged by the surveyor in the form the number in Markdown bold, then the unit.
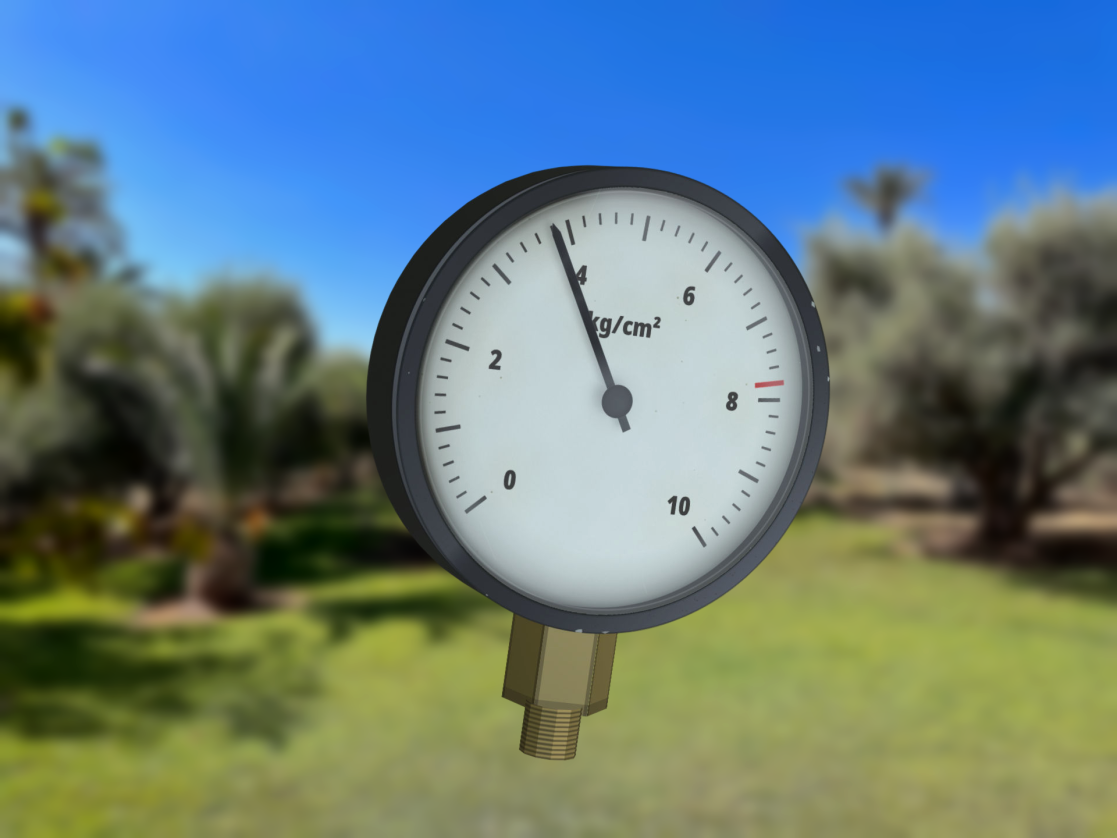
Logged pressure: **3.8** kg/cm²
